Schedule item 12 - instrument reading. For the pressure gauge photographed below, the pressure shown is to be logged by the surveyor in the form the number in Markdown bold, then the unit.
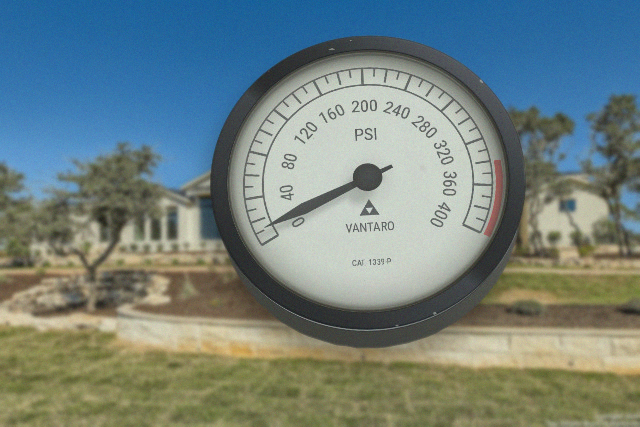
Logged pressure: **10** psi
